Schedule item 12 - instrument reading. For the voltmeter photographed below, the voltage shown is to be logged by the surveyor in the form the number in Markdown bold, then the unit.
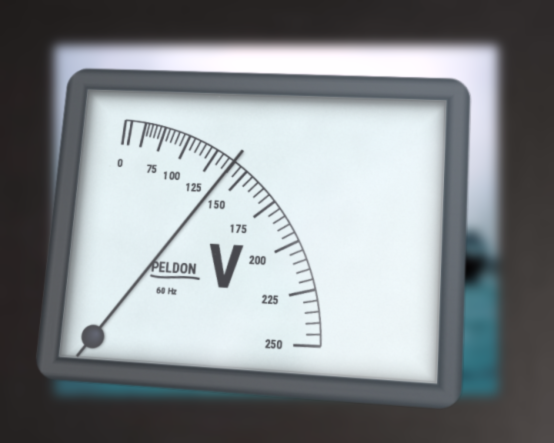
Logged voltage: **140** V
